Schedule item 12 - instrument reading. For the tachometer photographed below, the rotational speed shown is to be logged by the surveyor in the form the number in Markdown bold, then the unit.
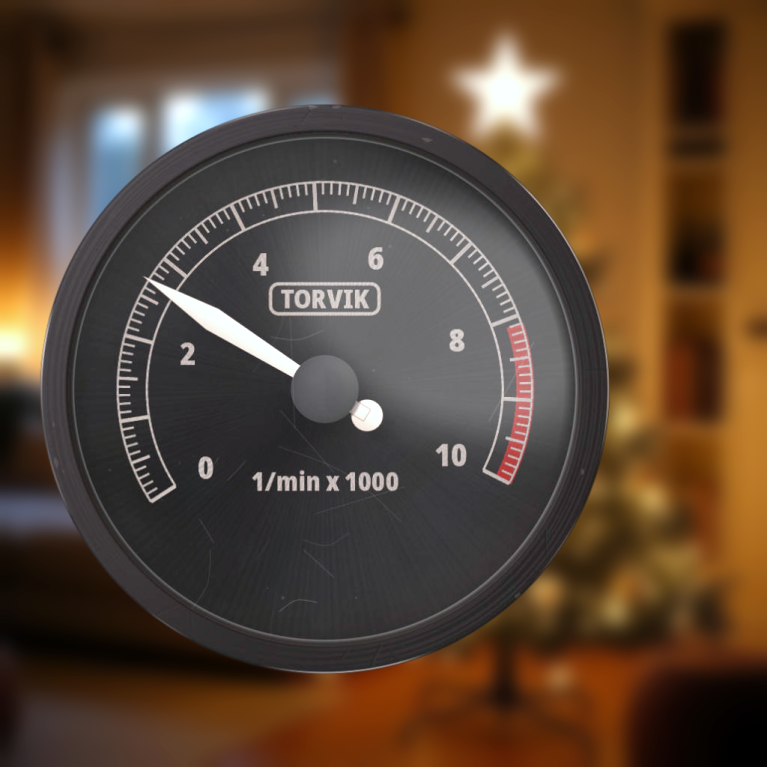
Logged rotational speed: **2700** rpm
